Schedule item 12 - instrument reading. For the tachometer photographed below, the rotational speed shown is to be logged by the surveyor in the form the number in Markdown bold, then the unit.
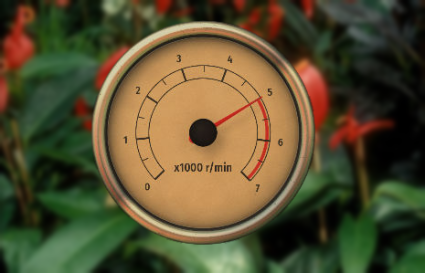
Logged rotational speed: **5000** rpm
